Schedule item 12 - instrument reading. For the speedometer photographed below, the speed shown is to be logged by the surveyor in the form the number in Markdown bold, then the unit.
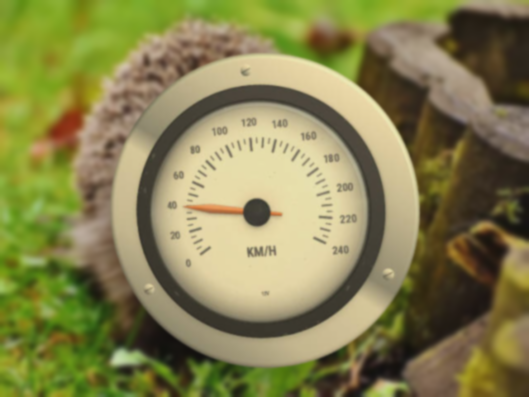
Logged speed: **40** km/h
